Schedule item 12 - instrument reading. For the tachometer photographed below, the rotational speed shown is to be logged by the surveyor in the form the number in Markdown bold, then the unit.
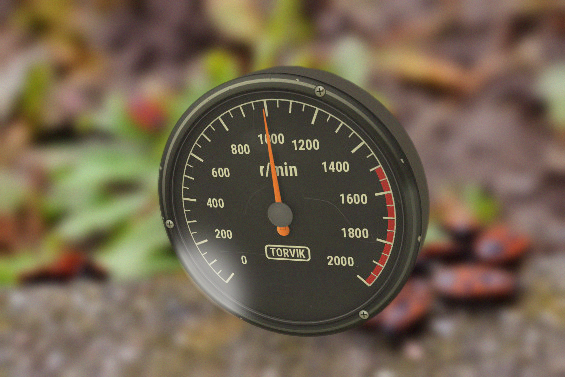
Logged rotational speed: **1000** rpm
